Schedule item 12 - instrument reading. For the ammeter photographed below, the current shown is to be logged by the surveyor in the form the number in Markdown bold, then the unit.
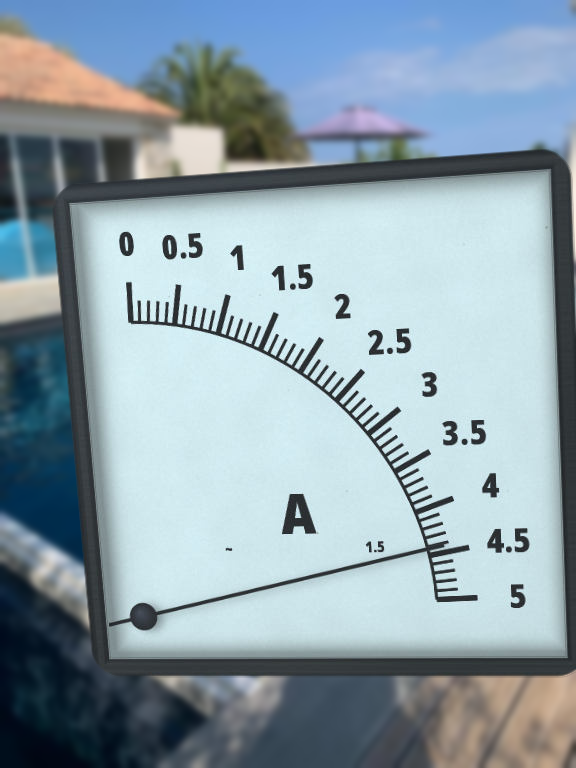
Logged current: **4.4** A
